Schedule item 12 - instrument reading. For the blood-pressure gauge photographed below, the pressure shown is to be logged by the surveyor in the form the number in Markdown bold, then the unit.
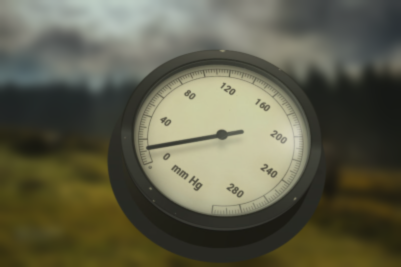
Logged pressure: **10** mmHg
